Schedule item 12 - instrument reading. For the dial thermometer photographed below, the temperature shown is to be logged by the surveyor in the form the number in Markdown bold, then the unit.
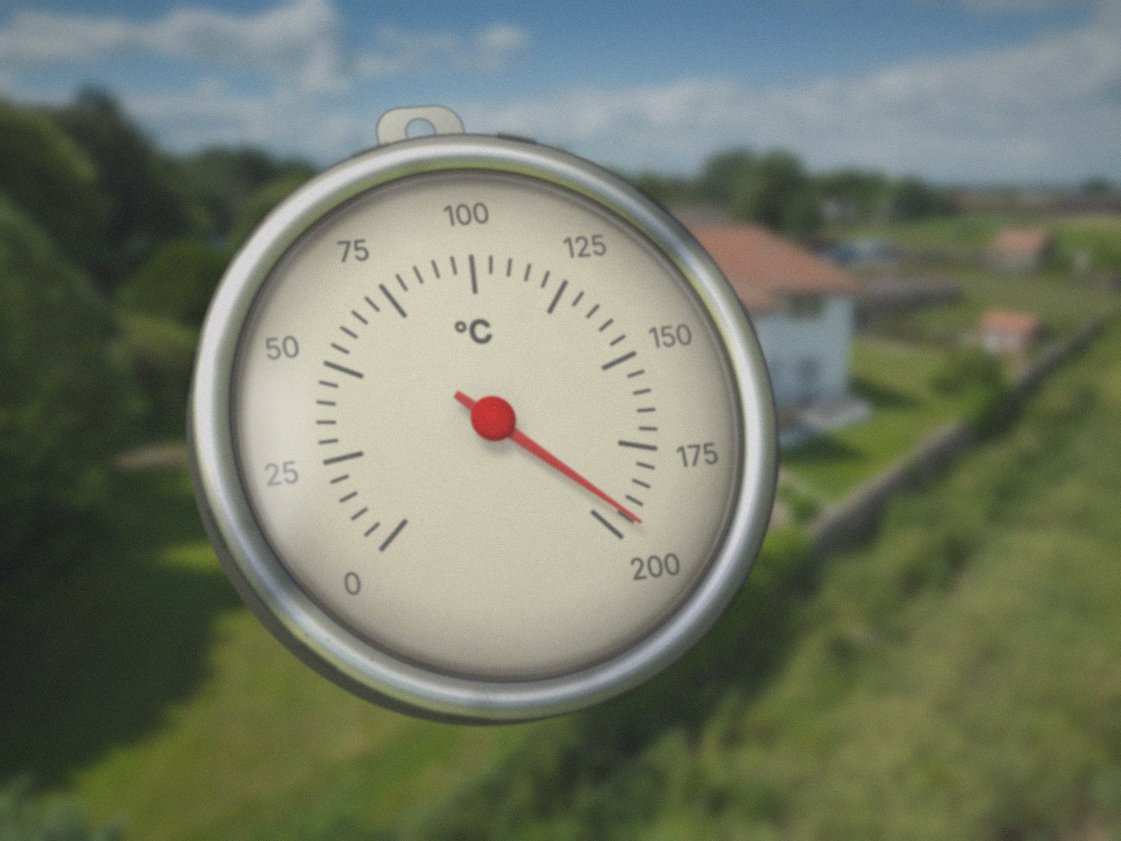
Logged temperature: **195** °C
